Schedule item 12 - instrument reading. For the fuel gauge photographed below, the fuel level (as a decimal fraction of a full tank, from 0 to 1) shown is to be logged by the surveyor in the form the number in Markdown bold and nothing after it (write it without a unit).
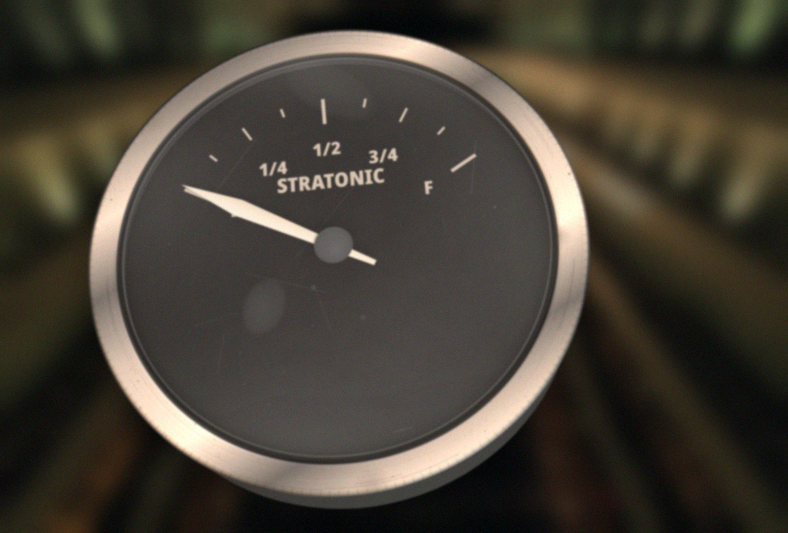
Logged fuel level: **0**
